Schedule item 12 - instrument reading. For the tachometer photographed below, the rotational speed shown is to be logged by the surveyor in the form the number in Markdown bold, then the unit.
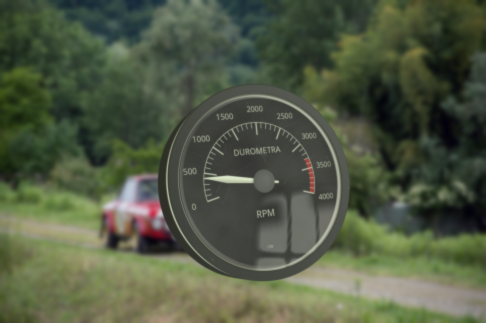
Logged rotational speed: **400** rpm
